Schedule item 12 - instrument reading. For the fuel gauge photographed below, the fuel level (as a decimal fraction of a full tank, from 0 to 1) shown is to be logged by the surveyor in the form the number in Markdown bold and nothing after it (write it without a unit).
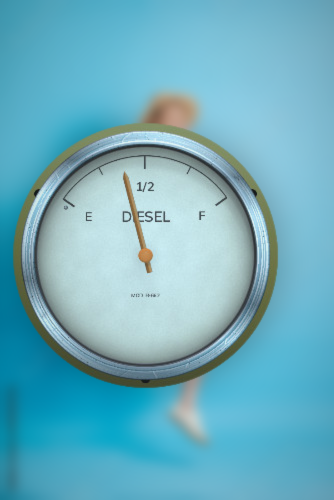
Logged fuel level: **0.375**
